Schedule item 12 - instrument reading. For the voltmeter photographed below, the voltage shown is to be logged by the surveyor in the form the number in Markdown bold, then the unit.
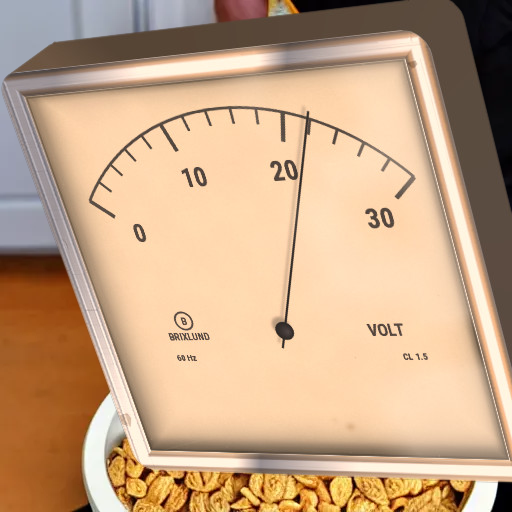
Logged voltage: **22** V
